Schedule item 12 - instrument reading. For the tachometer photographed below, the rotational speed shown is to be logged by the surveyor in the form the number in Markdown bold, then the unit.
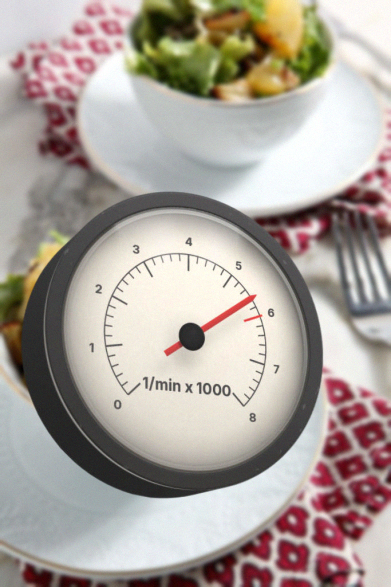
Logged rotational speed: **5600** rpm
